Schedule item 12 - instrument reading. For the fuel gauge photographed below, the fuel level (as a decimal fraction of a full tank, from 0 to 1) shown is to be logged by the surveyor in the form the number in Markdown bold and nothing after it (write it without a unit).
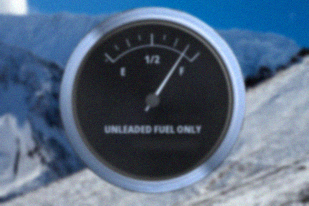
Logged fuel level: **0.875**
